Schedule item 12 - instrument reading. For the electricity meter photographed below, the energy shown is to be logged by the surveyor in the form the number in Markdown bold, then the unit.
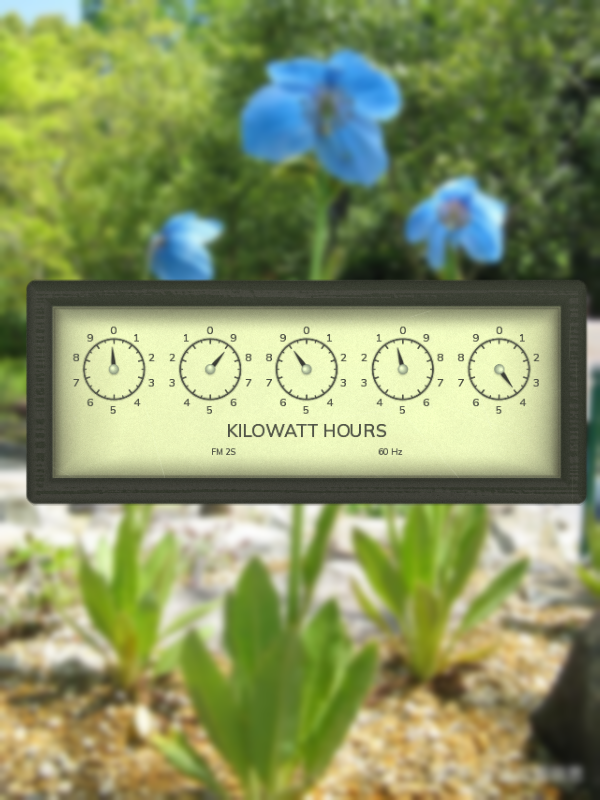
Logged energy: **98904** kWh
